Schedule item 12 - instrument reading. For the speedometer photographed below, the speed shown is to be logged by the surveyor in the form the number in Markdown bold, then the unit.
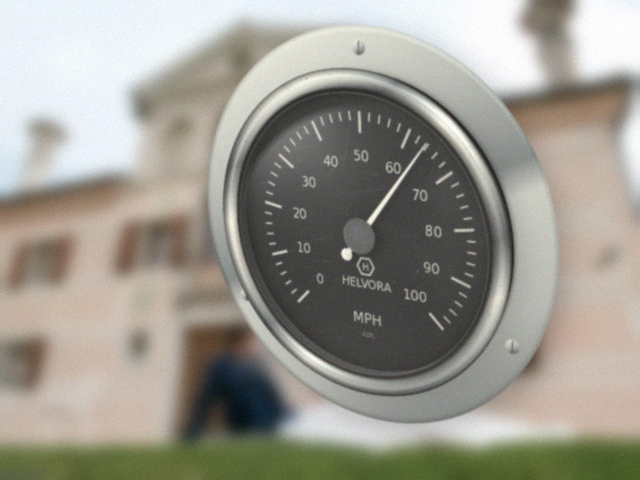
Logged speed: **64** mph
